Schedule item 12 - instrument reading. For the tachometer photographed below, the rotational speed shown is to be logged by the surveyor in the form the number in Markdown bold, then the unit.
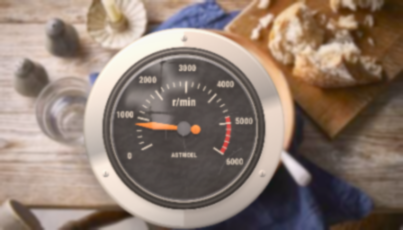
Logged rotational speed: **800** rpm
